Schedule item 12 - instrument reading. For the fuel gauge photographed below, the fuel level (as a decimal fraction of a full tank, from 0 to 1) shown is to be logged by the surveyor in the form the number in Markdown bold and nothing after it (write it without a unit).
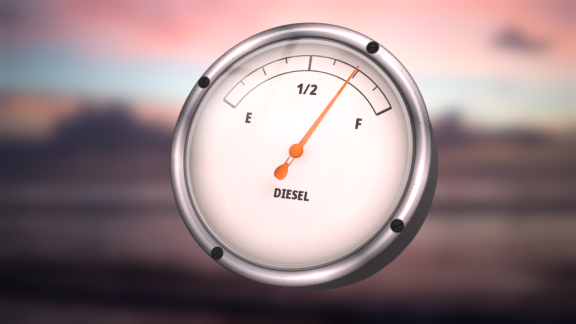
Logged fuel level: **0.75**
